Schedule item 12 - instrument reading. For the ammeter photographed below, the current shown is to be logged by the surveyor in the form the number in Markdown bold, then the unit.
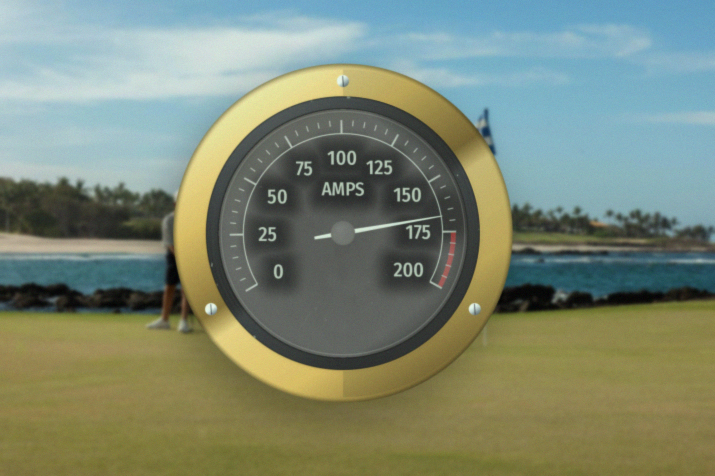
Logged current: **167.5** A
